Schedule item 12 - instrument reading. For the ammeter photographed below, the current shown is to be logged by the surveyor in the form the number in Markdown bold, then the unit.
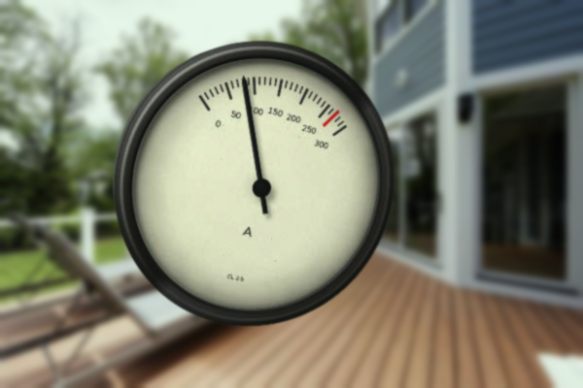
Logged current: **80** A
